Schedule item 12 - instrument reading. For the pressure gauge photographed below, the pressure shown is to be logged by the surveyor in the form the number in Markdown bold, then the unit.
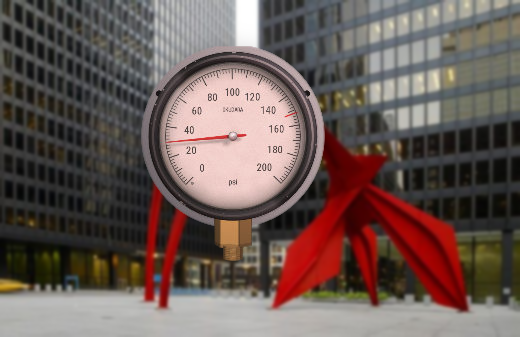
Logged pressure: **30** psi
